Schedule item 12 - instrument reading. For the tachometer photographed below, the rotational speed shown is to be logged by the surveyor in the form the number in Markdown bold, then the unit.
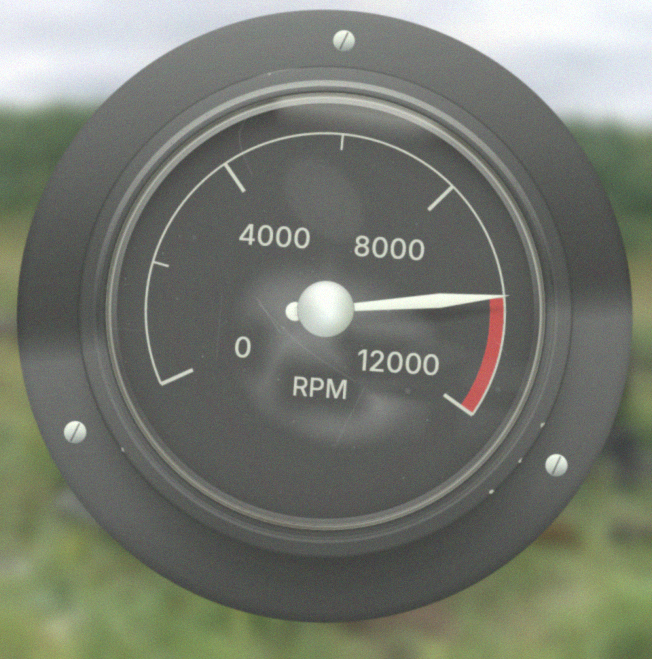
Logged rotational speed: **10000** rpm
